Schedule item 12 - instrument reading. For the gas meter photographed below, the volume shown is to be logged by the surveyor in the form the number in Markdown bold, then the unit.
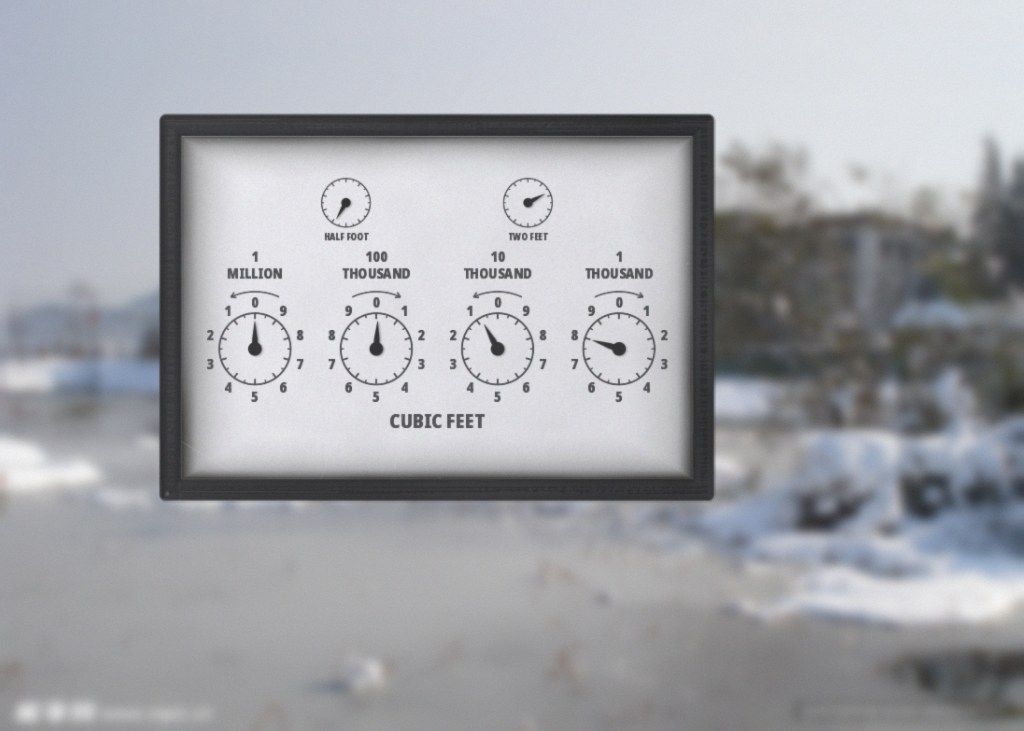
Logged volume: **800** ft³
